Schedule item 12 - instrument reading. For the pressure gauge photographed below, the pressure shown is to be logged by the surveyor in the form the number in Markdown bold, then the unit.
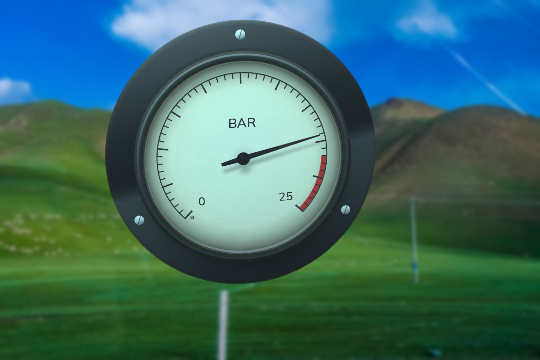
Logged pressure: **19.5** bar
